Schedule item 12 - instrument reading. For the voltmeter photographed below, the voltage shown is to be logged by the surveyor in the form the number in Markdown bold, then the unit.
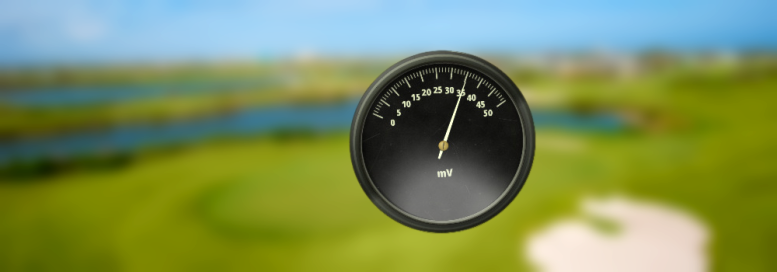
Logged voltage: **35** mV
